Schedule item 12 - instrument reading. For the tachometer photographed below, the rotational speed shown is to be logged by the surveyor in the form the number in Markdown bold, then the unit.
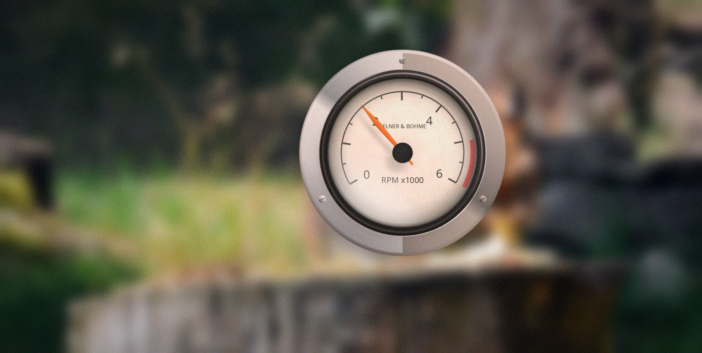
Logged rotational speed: **2000** rpm
